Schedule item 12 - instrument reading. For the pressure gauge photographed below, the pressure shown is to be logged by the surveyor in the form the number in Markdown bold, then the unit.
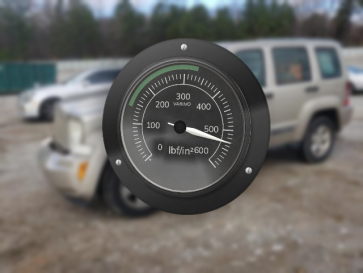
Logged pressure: **530** psi
